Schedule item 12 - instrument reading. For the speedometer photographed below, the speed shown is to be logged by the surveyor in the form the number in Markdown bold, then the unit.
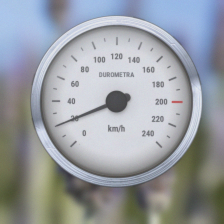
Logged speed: **20** km/h
